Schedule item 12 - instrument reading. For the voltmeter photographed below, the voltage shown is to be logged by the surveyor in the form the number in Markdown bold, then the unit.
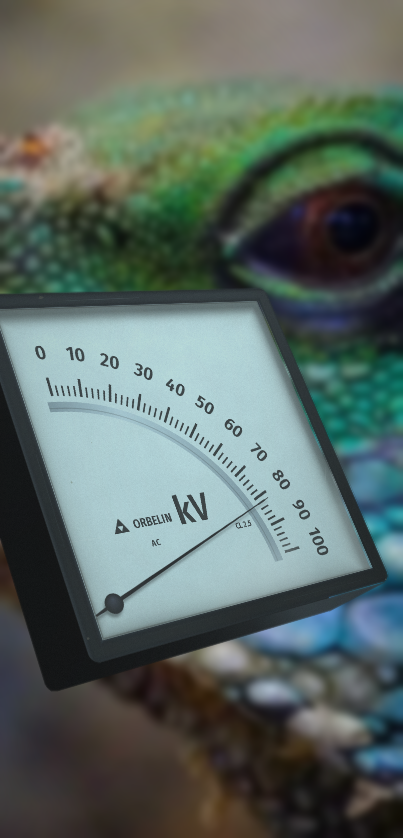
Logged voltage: **82** kV
